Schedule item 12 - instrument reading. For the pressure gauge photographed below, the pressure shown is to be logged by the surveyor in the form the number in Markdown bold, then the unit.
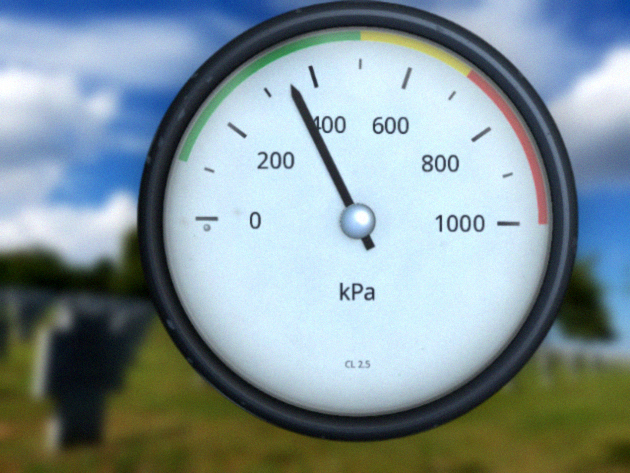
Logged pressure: **350** kPa
